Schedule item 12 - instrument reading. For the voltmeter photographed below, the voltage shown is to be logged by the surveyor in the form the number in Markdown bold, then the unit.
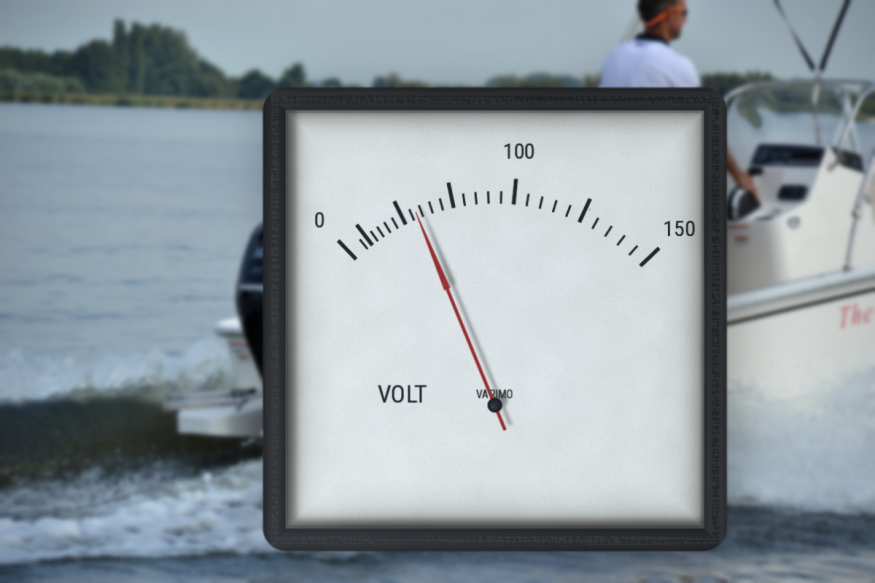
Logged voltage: **57.5** V
